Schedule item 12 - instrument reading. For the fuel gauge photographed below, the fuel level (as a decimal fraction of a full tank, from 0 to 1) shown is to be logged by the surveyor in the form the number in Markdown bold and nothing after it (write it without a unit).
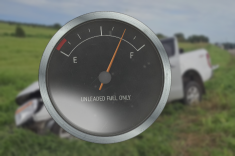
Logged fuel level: **0.75**
